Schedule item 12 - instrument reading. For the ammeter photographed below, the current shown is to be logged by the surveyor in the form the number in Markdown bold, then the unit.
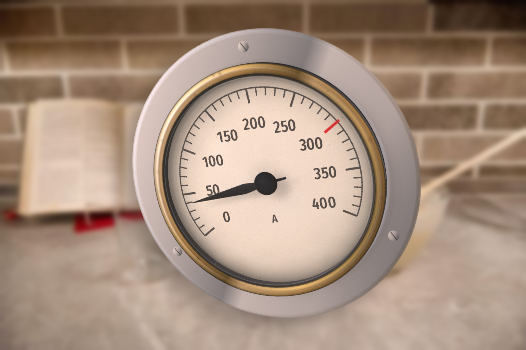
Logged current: **40** A
